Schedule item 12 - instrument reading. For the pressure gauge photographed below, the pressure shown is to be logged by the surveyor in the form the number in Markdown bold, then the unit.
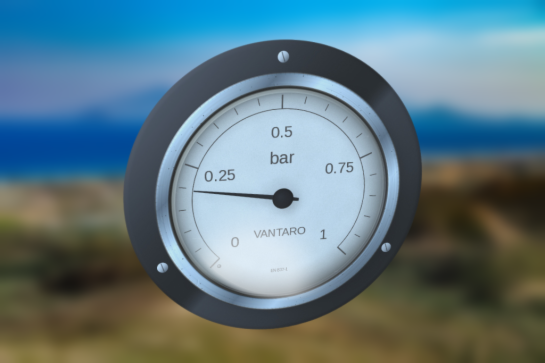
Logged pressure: **0.2** bar
